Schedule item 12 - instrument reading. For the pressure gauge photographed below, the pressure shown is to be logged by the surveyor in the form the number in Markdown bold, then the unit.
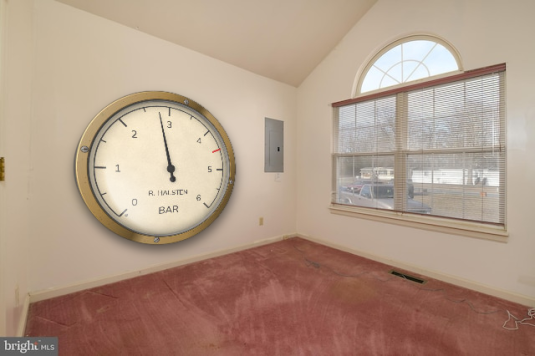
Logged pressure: **2.75** bar
